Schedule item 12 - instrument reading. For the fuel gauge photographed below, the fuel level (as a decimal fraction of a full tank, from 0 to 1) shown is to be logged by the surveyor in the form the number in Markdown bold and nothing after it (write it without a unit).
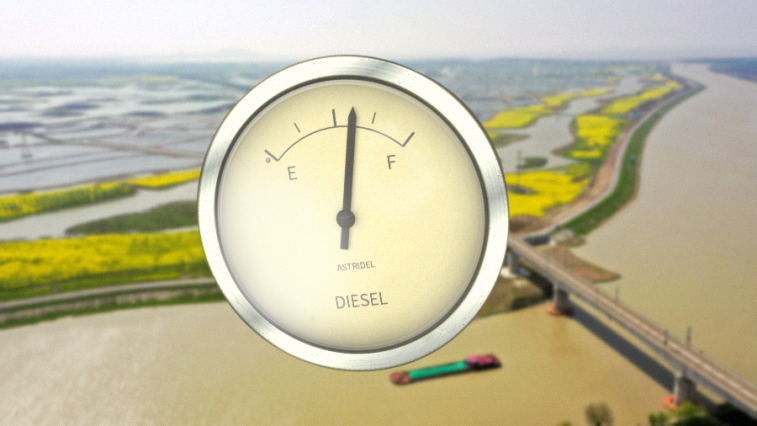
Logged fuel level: **0.625**
